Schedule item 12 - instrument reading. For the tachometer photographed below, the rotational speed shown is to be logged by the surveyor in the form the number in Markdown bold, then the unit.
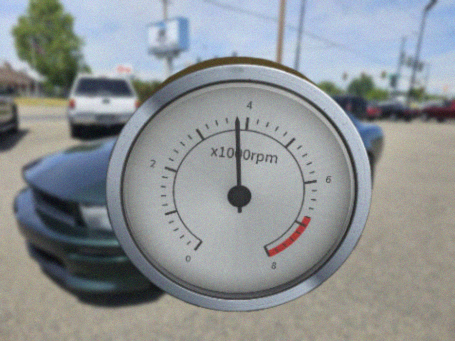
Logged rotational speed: **3800** rpm
